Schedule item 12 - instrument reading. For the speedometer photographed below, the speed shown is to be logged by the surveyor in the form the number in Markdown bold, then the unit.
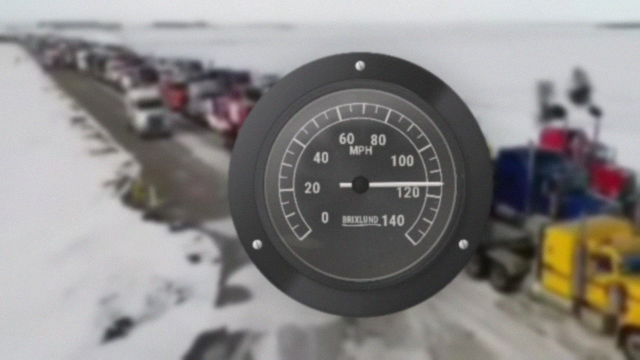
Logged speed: **115** mph
